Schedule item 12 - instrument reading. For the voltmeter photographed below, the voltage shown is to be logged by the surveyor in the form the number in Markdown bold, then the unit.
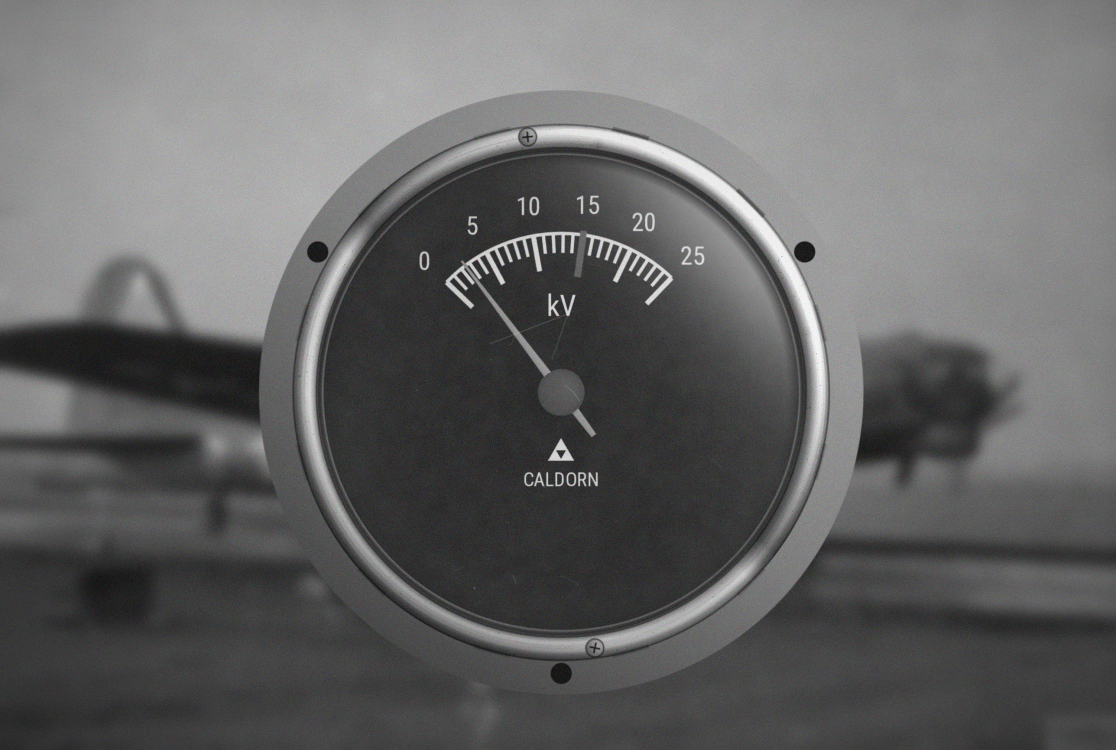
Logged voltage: **2.5** kV
